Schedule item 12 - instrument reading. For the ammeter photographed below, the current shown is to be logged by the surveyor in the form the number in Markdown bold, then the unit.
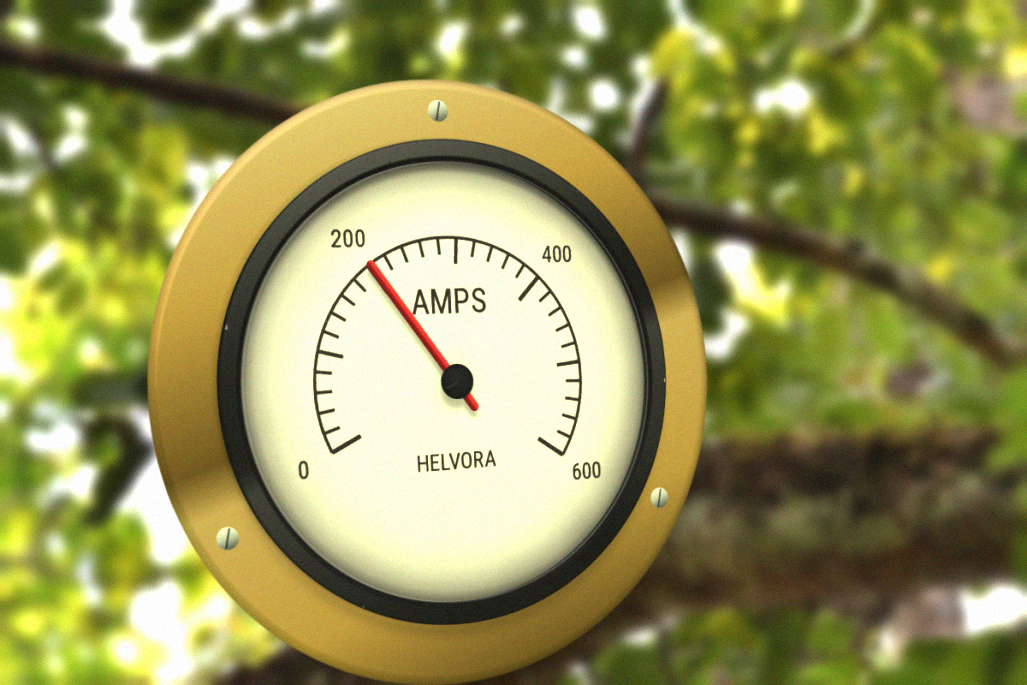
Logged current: **200** A
